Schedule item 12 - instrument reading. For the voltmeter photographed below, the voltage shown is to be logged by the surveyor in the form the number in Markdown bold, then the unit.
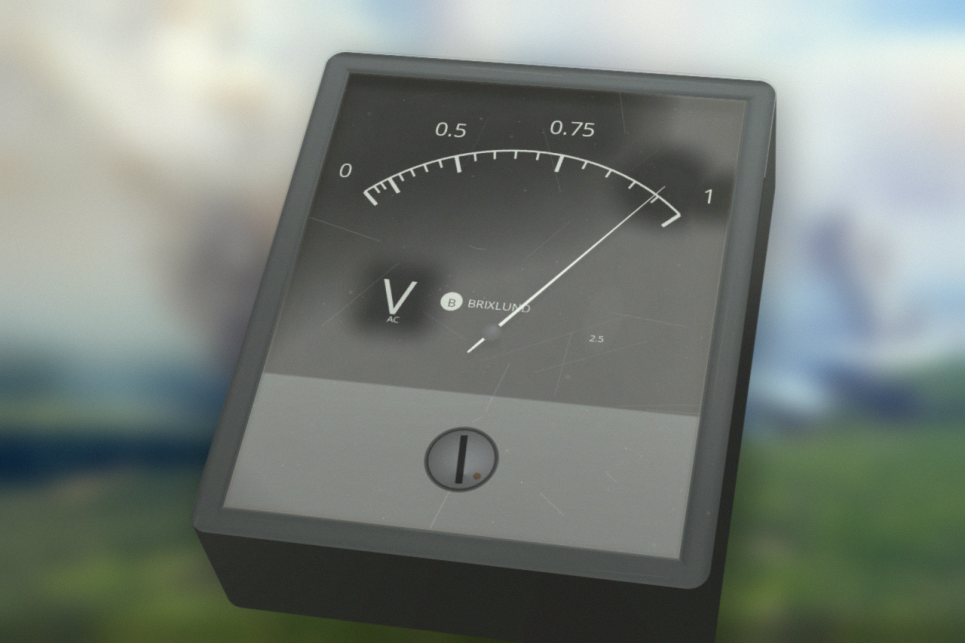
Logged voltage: **0.95** V
